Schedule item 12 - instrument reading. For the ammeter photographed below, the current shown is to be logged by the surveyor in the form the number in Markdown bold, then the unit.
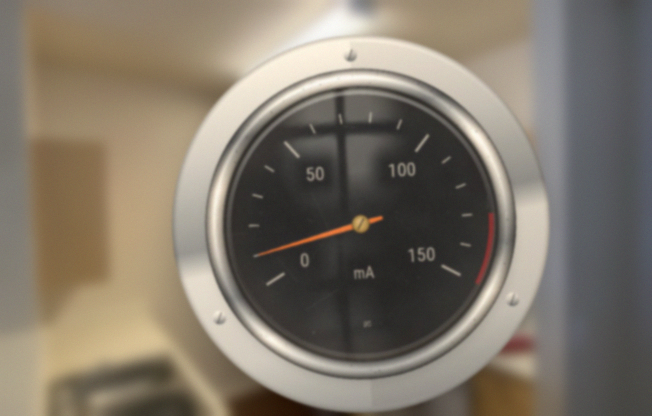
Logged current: **10** mA
